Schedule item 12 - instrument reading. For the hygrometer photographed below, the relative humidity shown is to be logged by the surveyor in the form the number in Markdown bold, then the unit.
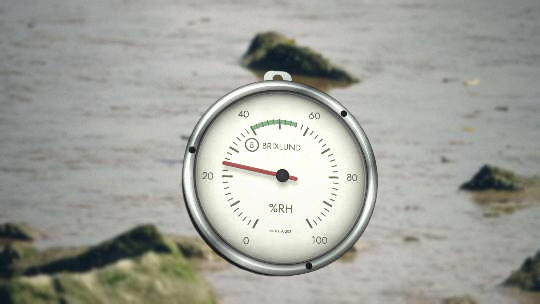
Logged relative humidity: **24** %
